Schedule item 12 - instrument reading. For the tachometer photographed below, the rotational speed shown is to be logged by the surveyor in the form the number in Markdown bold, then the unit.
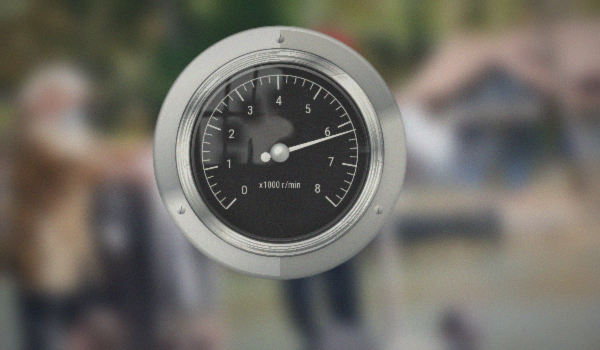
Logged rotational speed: **6200** rpm
